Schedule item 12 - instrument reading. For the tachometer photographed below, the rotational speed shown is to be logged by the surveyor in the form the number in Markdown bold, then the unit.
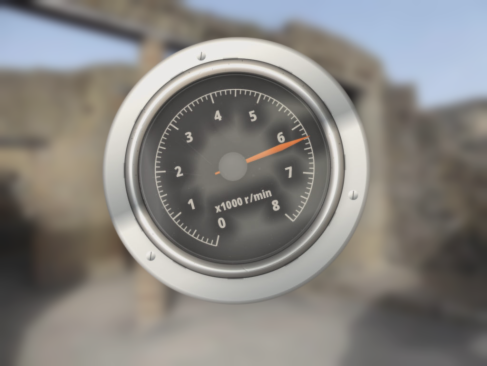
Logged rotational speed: **6300** rpm
